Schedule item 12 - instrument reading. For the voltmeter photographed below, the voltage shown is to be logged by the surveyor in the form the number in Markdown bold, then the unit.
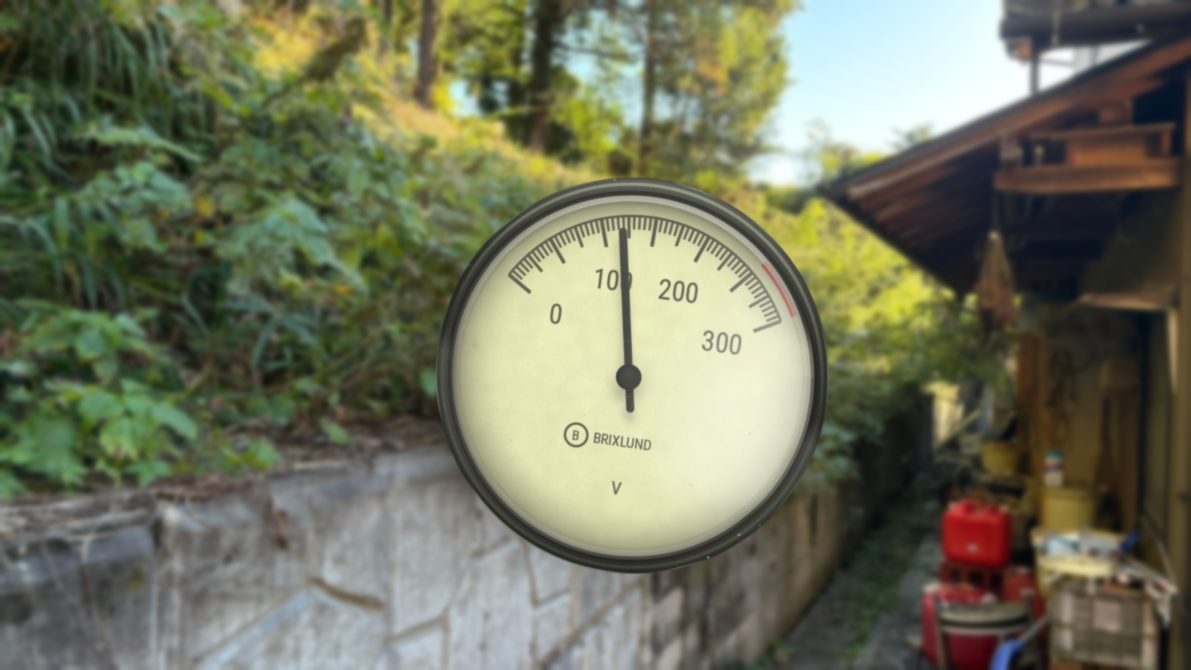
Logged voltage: **120** V
